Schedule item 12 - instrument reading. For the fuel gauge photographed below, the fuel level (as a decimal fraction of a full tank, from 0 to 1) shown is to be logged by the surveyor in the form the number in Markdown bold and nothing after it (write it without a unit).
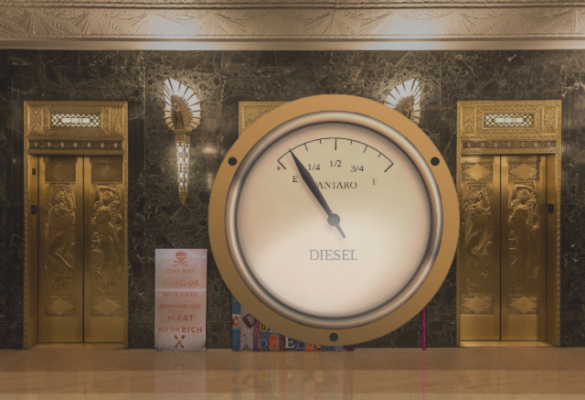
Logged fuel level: **0.125**
